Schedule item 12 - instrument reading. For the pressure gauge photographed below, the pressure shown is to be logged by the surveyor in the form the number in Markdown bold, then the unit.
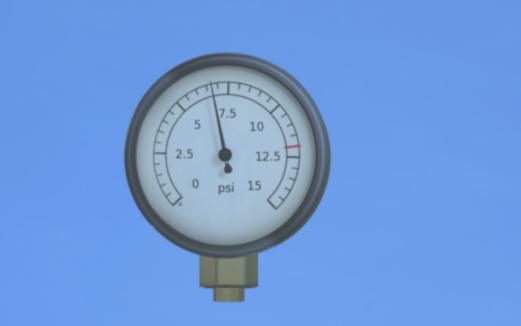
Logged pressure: **6.75** psi
